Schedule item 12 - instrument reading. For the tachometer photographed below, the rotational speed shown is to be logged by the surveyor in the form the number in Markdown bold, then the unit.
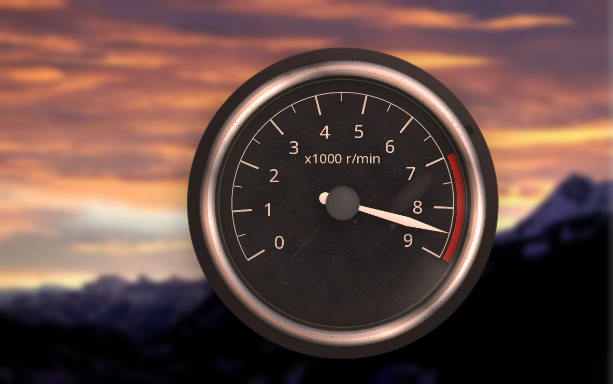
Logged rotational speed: **8500** rpm
